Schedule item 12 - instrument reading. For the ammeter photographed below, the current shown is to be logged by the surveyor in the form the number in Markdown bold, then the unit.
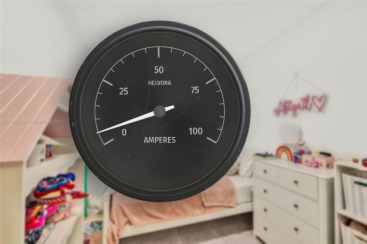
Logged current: **5** A
